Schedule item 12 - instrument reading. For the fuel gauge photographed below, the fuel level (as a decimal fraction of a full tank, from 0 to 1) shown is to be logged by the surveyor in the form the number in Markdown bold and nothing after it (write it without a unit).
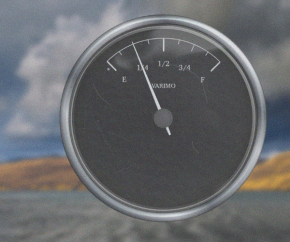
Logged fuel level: **0.25**
